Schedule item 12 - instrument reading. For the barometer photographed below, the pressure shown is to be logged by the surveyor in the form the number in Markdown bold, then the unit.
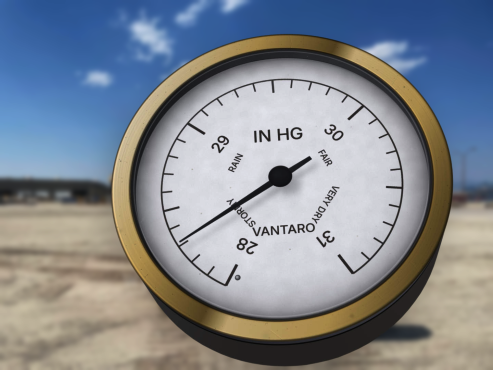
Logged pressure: **28.3** inHg
